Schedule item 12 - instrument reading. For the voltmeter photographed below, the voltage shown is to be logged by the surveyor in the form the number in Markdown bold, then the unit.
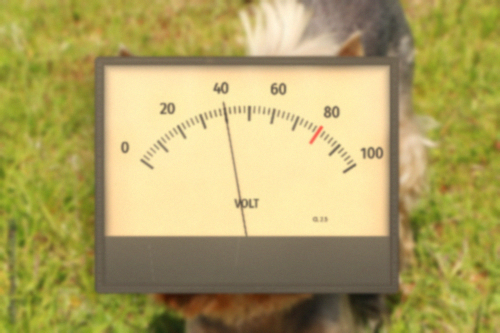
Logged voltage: **40** V
